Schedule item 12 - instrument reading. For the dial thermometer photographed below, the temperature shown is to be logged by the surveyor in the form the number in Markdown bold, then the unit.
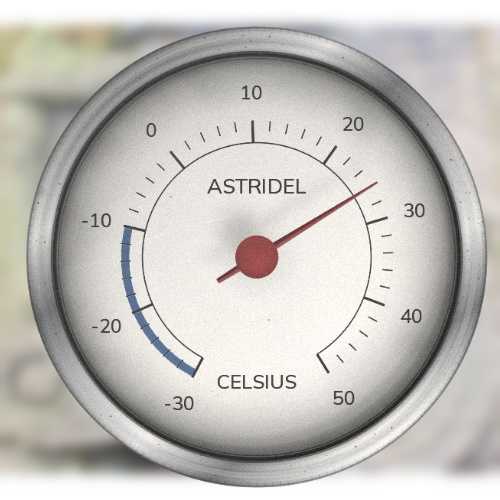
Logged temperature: **26** °C
